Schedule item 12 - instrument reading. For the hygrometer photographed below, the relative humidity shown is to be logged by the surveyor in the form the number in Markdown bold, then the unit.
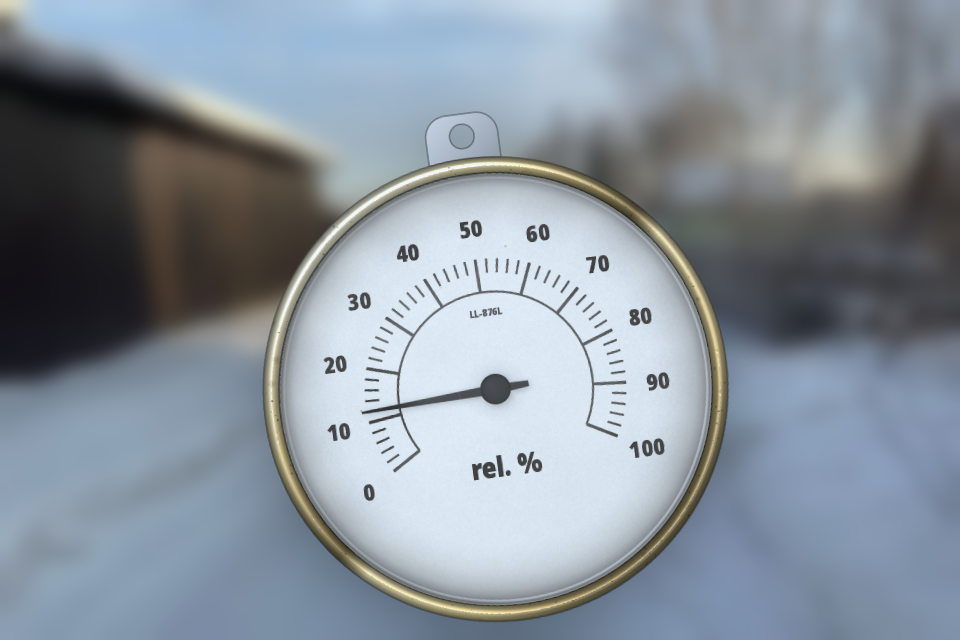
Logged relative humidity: **12** %
